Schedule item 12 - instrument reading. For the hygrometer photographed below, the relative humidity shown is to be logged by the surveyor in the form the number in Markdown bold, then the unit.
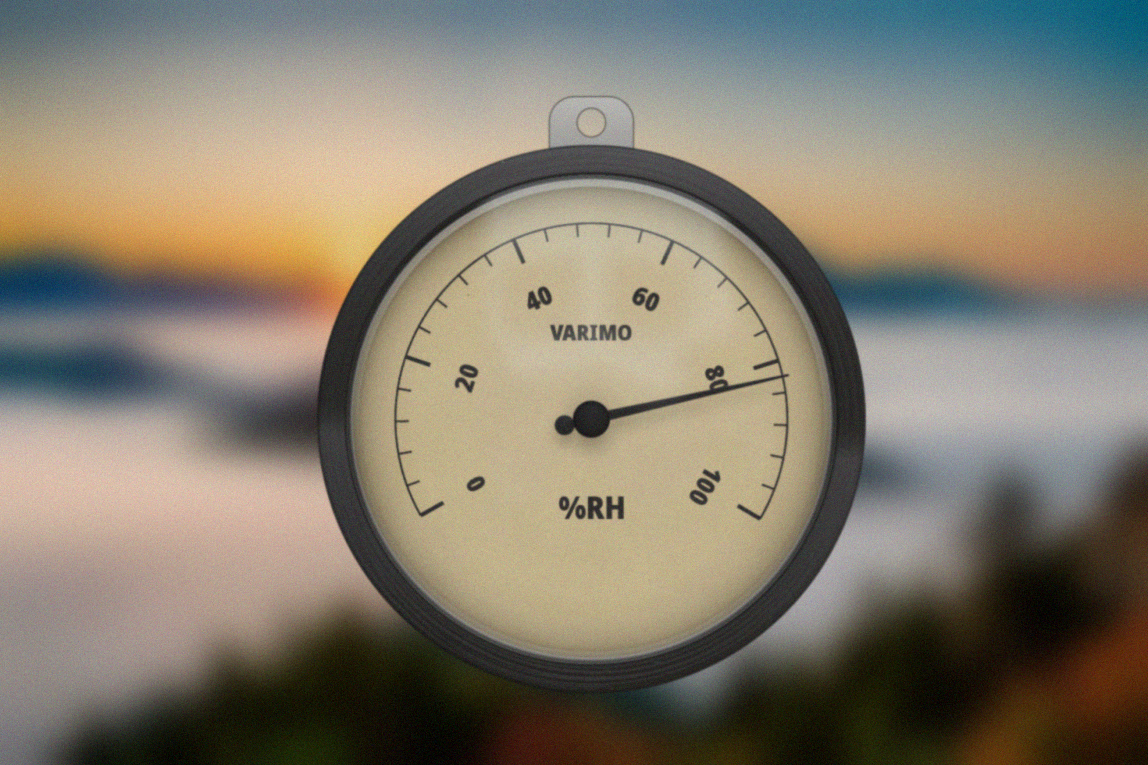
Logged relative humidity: **82** %
